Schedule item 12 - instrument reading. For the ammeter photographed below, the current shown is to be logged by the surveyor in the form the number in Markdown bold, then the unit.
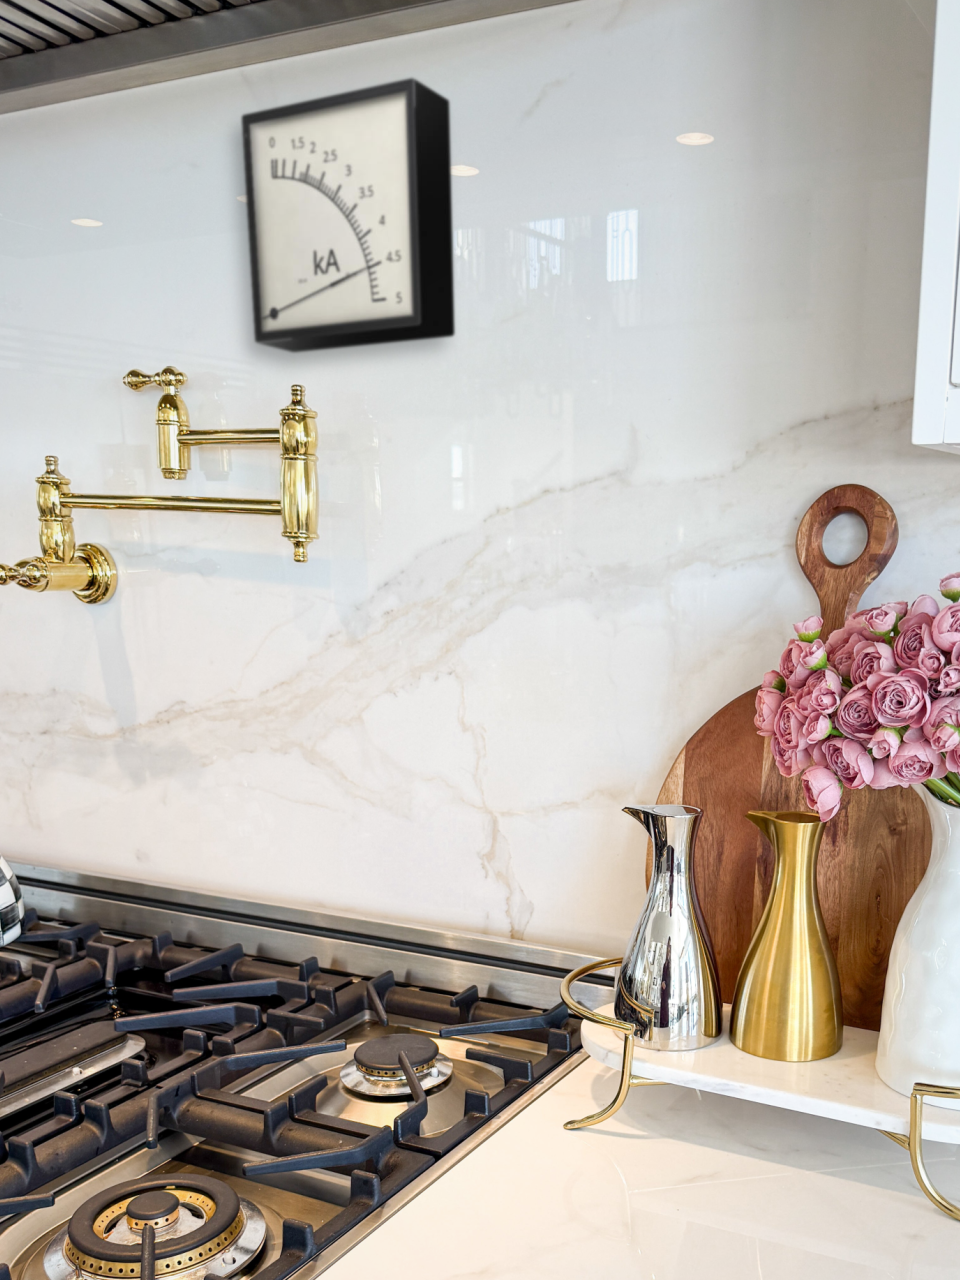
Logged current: **4.5** kA
